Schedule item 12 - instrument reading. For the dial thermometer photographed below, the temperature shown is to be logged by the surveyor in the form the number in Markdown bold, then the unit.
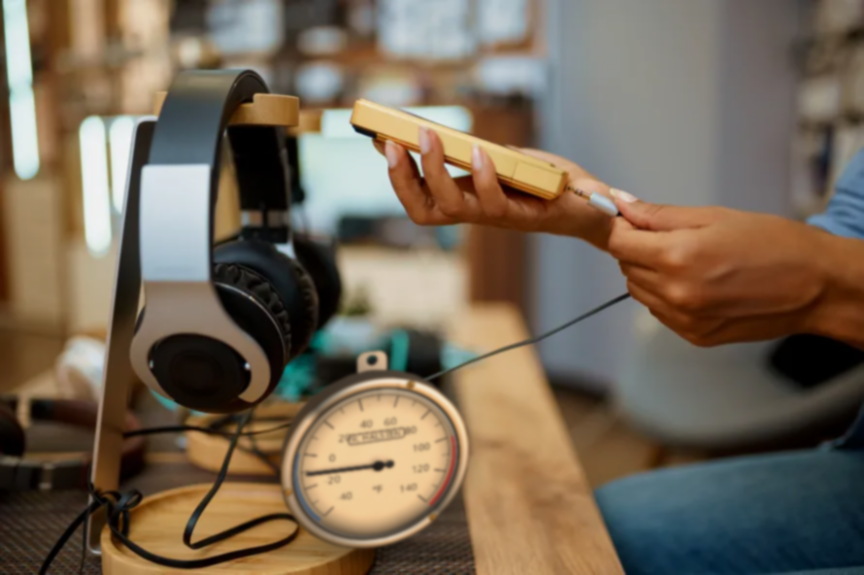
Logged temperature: **-10** °F
